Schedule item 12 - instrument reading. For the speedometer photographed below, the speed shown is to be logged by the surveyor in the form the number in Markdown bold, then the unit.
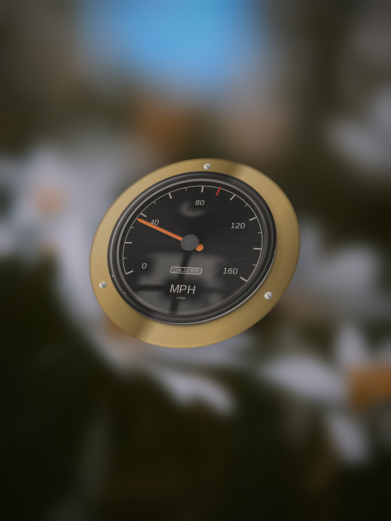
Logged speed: **35** mph
